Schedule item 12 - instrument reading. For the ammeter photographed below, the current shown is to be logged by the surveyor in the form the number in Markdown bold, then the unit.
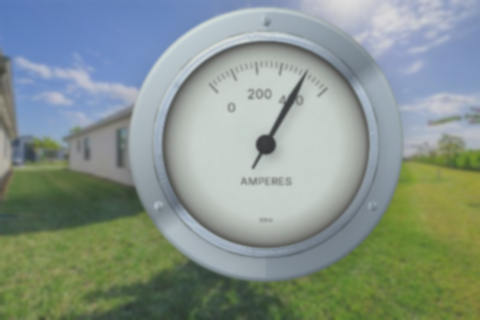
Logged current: **400** A
